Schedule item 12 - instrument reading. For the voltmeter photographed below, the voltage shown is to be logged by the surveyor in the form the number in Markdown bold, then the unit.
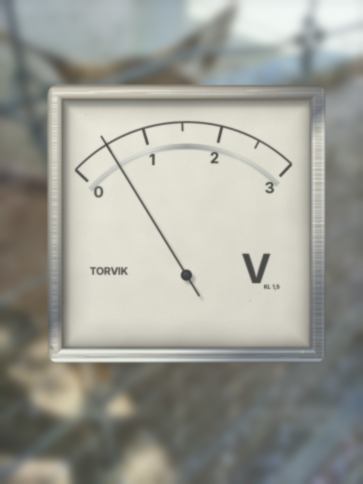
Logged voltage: **0.5** V
